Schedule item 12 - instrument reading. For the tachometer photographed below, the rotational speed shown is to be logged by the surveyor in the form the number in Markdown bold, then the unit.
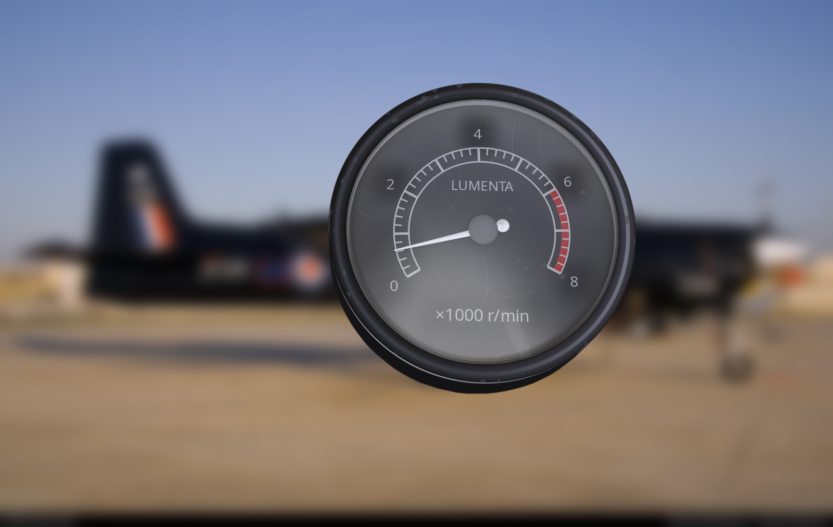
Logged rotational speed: **600** rpm
